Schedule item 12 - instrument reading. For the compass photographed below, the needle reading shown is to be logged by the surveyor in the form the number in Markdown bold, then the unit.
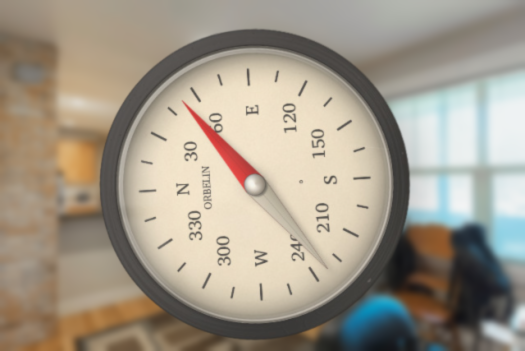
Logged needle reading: **52.5** °
